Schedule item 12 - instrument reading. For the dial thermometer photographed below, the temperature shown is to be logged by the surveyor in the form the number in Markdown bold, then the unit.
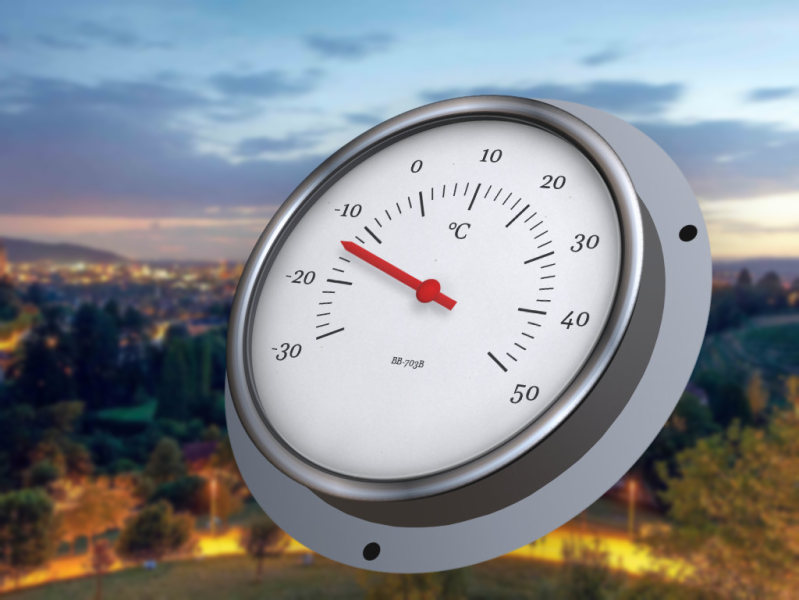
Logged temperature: **-14** °C
